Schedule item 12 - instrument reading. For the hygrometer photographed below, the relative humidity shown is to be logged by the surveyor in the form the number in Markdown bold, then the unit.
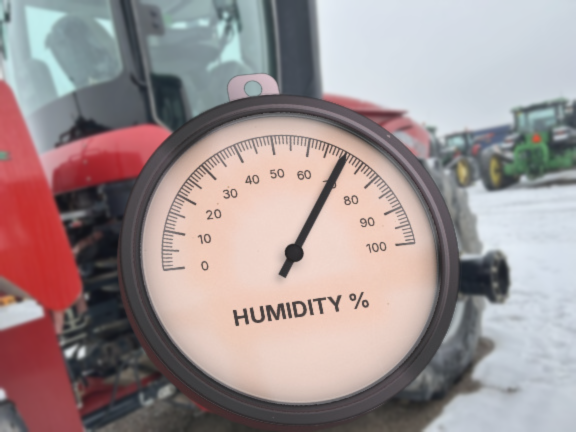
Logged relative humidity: **70** %
